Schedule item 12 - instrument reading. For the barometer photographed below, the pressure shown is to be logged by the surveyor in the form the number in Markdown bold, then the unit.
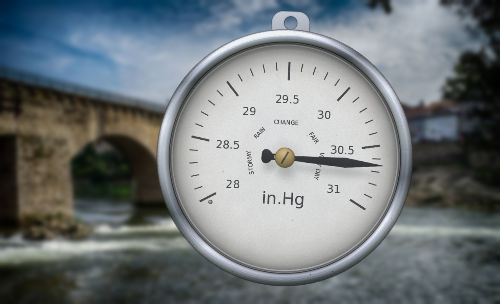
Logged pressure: **30.65** inHg
